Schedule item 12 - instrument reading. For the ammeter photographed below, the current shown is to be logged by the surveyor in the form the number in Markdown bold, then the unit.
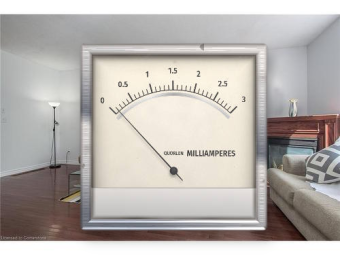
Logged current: **0.1** mA
